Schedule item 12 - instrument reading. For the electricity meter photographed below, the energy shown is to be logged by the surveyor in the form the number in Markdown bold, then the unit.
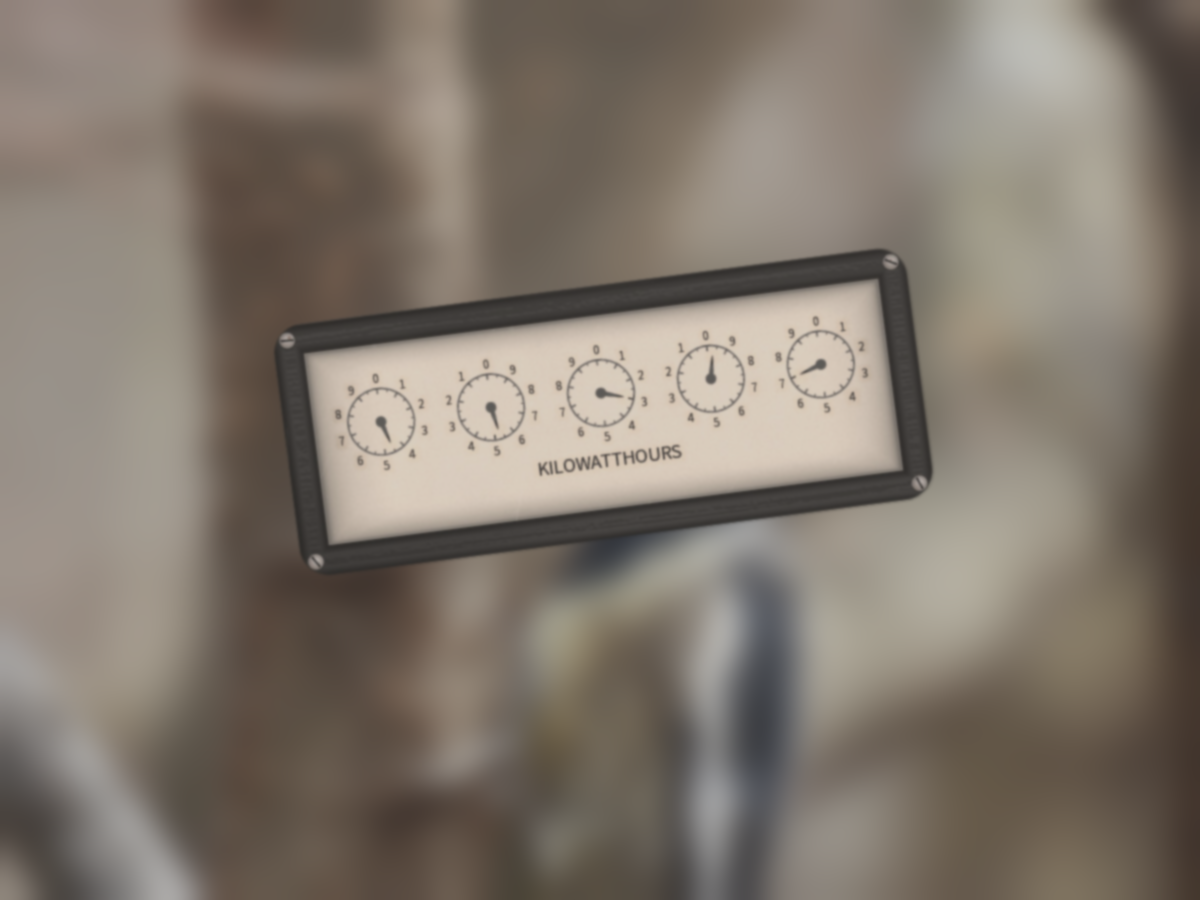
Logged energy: **45297** kWh
